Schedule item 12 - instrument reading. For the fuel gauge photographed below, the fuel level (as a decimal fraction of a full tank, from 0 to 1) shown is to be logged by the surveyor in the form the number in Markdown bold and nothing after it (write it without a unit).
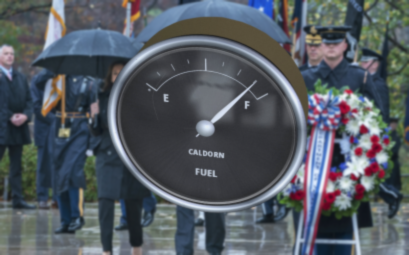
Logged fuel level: **0.875**
